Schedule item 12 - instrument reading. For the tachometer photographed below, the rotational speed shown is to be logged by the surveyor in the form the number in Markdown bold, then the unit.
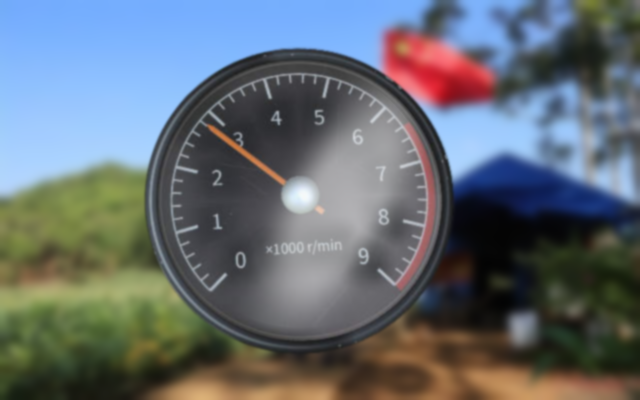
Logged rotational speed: **2800** rpm
